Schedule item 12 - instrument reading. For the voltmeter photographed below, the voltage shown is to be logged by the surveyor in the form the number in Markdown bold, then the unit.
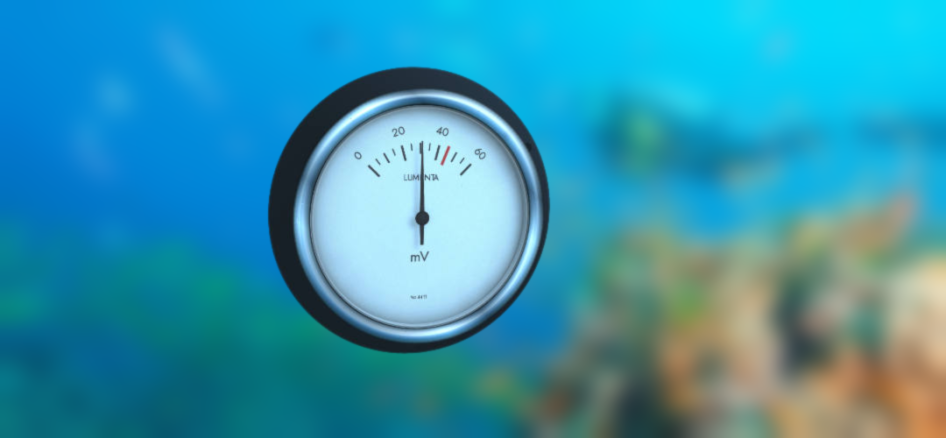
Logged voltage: **30** mV
